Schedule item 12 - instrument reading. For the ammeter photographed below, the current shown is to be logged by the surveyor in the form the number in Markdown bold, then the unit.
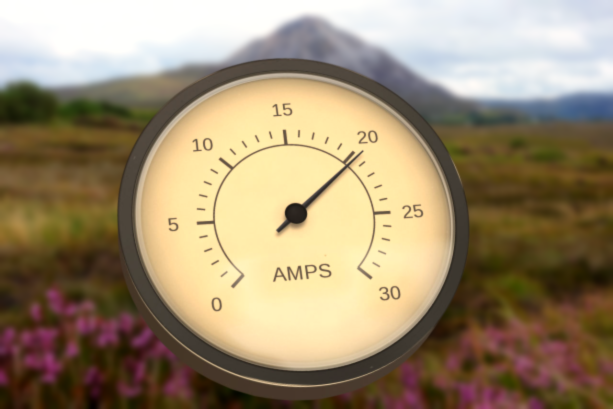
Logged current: **20.5** A
